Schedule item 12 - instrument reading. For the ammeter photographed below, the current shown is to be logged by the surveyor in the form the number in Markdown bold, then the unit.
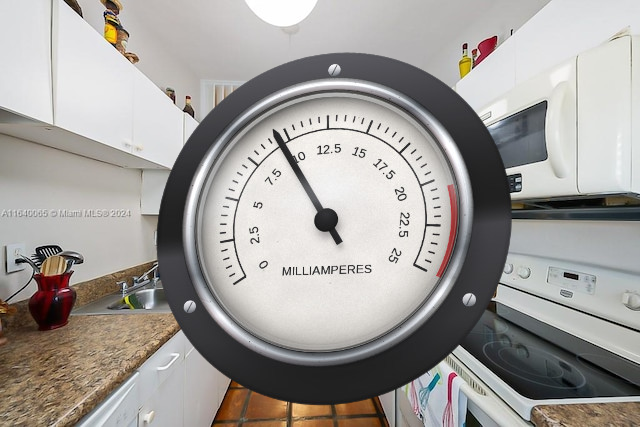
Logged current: **9.5** mA
